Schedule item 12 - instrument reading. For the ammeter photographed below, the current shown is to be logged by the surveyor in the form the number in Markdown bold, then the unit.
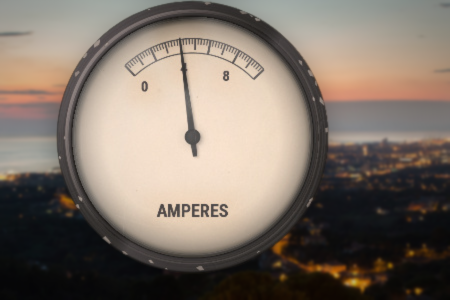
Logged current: **4** A
